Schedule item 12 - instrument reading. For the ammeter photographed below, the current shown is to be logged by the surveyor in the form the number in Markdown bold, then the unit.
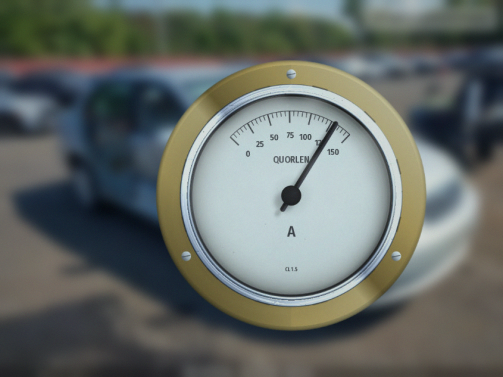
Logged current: **130** A
